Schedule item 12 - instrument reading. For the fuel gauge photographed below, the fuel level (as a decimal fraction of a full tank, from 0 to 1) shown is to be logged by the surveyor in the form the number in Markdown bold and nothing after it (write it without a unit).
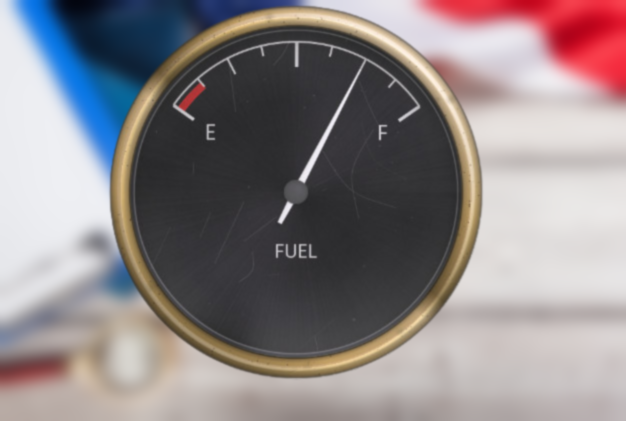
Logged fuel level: **0.75**
